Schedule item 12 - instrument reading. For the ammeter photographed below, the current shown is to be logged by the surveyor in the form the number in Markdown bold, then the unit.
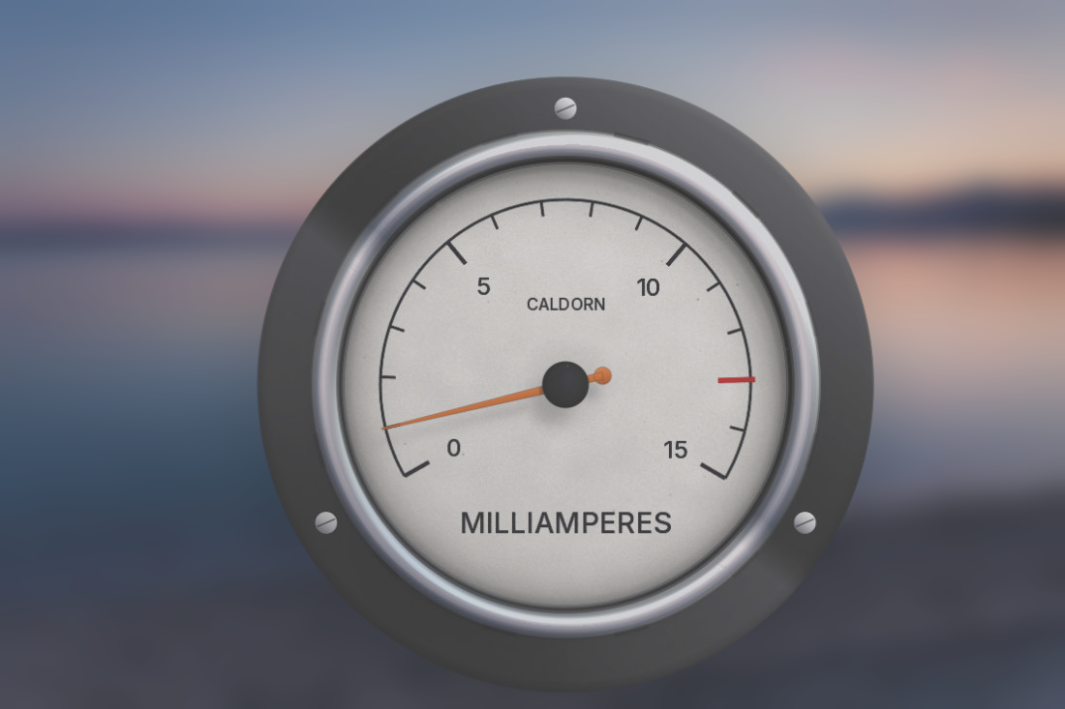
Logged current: **1** mA
